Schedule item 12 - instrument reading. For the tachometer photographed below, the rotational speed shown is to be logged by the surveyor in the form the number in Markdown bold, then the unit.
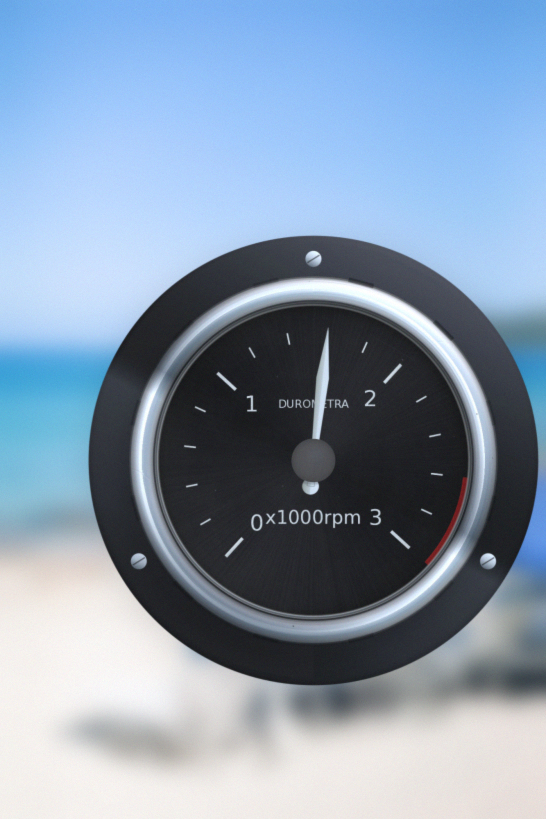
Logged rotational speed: **1600** rpm
